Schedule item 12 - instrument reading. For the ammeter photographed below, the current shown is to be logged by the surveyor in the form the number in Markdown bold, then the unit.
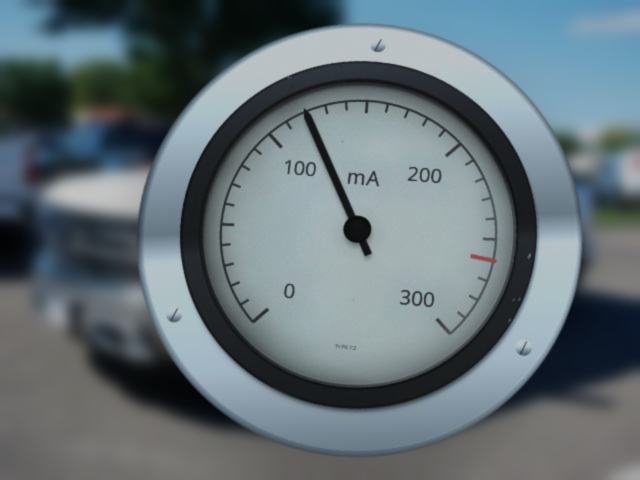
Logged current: **120** mA
